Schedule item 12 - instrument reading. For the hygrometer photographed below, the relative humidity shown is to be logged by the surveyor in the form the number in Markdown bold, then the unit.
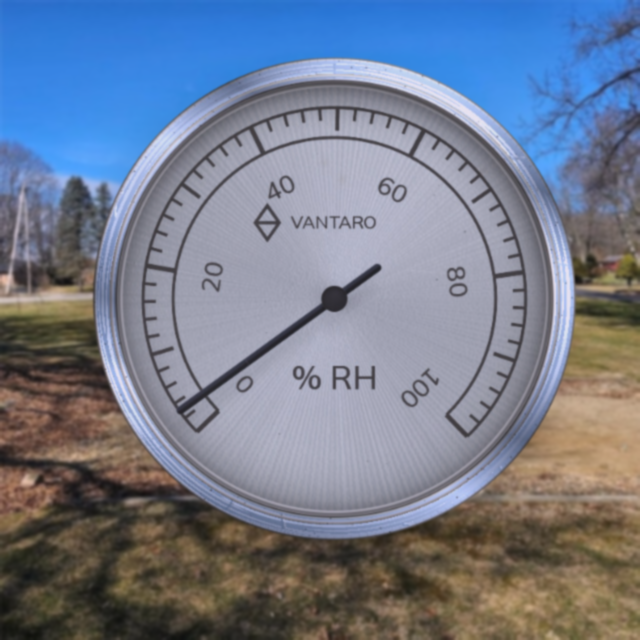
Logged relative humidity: **3** %
